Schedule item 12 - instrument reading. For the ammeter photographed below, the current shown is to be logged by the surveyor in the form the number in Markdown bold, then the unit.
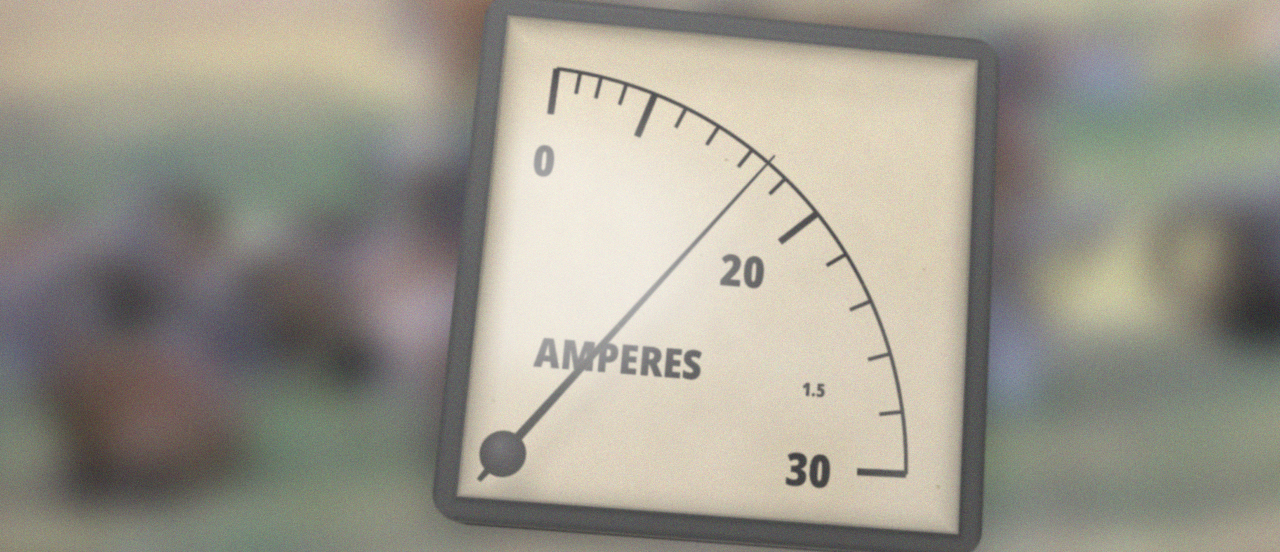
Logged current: **17** A
